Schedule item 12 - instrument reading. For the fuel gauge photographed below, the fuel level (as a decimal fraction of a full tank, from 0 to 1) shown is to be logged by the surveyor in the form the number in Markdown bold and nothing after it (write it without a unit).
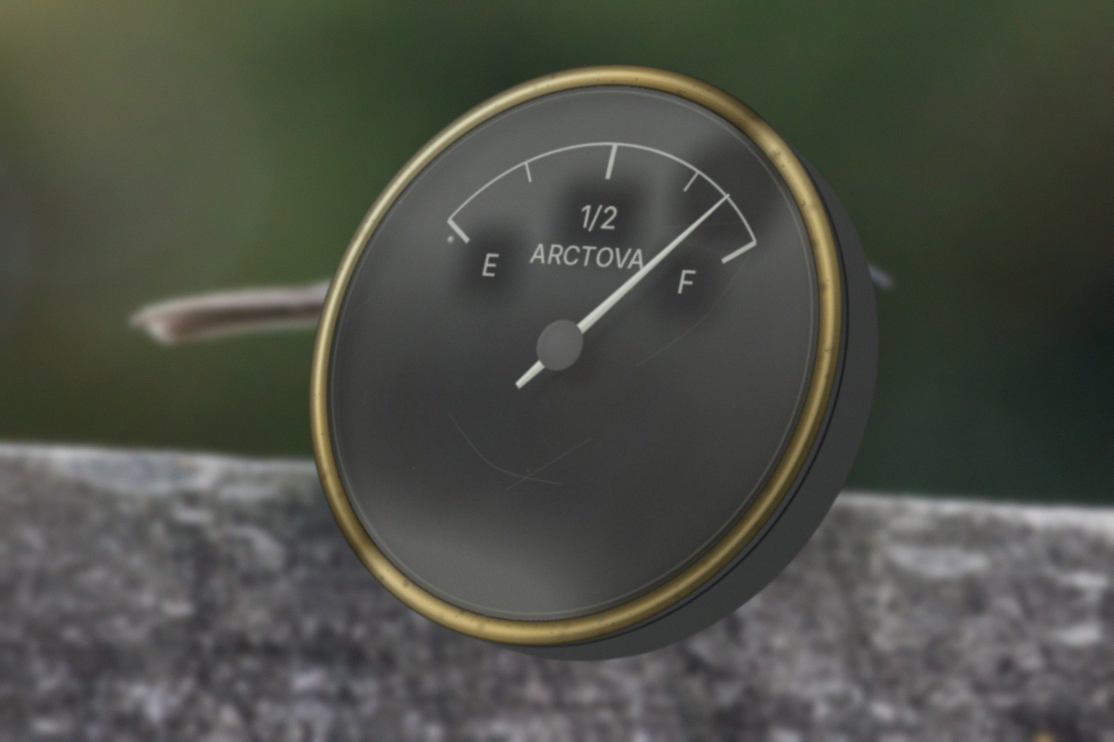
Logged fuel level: **0.875**
